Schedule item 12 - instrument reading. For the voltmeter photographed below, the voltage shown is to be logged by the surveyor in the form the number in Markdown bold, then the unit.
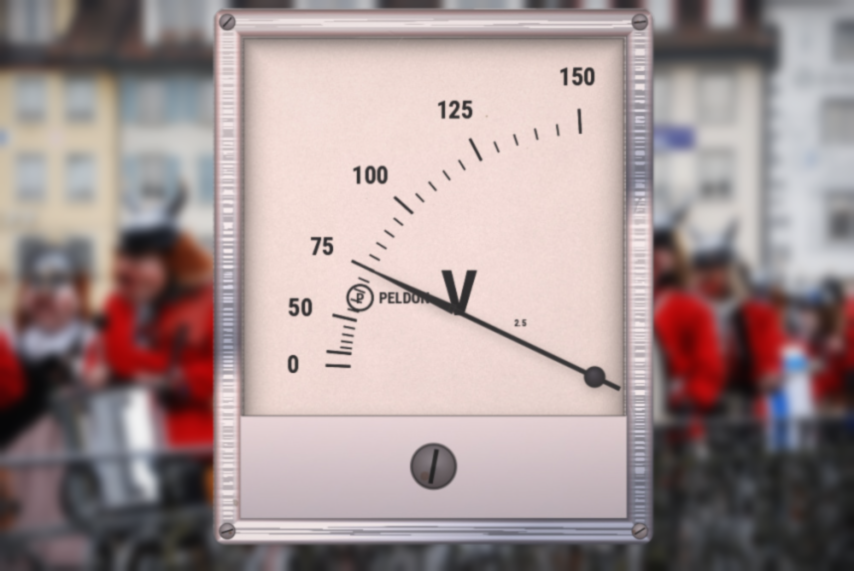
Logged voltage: **75** V
